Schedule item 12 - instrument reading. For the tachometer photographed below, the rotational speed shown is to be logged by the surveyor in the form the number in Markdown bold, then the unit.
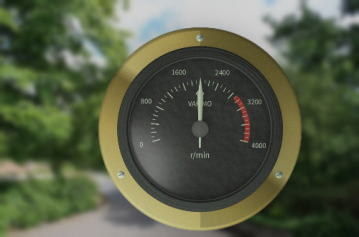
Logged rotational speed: **2000** rpm
